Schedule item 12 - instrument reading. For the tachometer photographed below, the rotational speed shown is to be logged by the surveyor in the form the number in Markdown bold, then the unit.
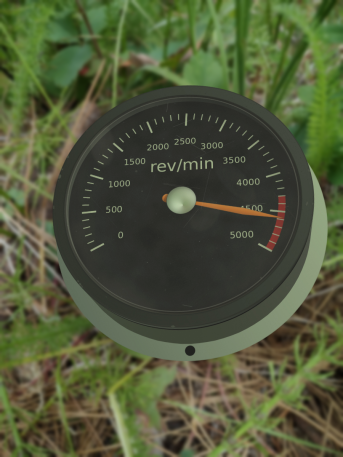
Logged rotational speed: **4600** rpm
